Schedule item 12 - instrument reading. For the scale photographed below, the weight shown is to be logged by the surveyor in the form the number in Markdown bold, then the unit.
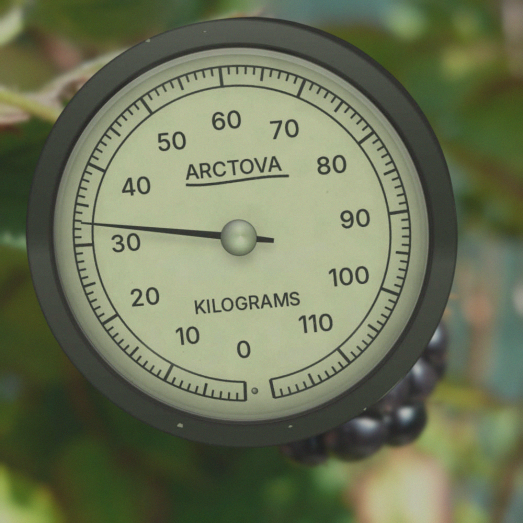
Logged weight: **33** kg
